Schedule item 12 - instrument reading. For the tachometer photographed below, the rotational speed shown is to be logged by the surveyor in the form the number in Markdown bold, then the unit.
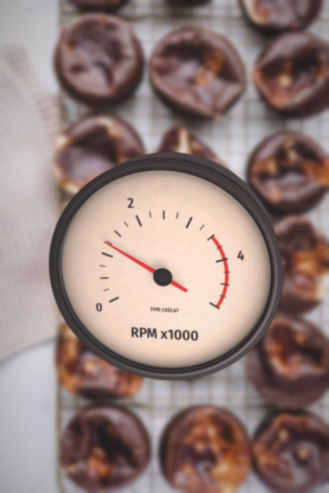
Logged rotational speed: **1250** rpm
